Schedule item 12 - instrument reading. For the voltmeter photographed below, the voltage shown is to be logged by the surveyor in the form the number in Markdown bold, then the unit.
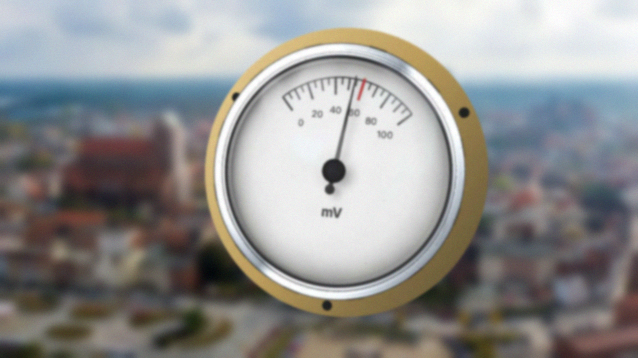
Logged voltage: **55** mV
